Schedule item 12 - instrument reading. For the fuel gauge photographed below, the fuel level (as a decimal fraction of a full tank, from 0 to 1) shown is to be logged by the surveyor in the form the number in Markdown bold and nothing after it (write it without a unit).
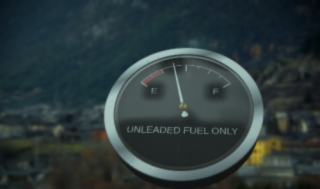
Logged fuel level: **0.375**
